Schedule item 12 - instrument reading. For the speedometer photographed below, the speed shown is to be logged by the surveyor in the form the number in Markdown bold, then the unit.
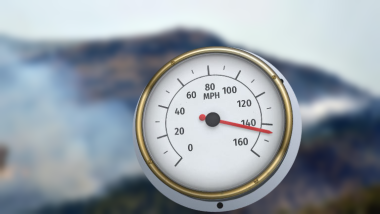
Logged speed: **145** mph
